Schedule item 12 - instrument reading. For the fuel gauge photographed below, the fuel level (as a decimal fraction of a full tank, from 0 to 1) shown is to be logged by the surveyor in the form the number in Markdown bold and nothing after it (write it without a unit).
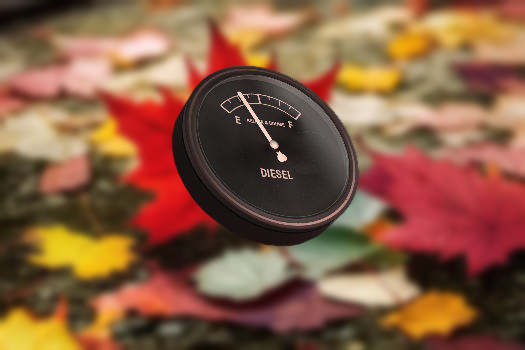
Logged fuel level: **0.25**
